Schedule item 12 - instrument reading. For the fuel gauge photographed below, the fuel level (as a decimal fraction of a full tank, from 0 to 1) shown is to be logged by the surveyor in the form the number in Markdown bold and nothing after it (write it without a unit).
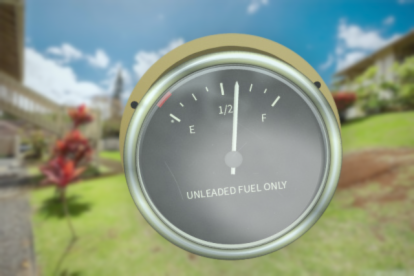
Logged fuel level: **0.625**
